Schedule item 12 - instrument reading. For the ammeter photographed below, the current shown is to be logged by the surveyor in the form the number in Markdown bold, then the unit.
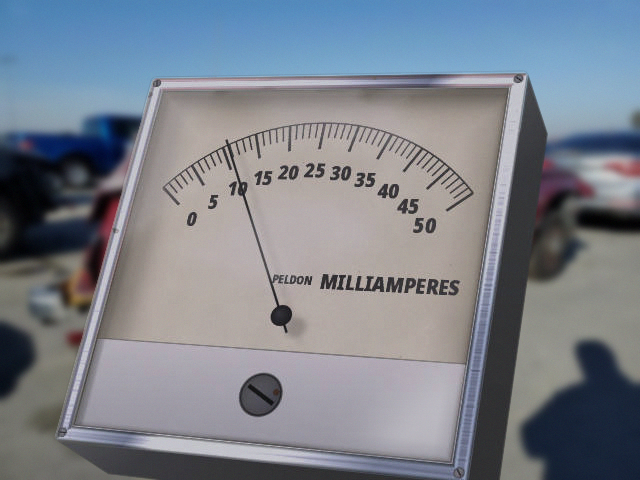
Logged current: **11** mA
